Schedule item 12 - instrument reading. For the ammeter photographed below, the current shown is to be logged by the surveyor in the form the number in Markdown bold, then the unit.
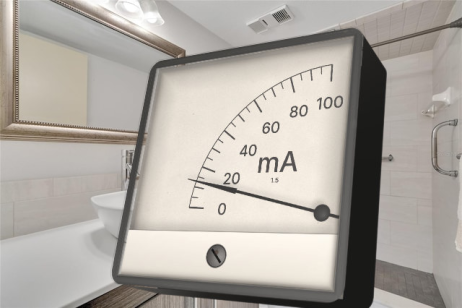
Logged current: **12.5** mA
